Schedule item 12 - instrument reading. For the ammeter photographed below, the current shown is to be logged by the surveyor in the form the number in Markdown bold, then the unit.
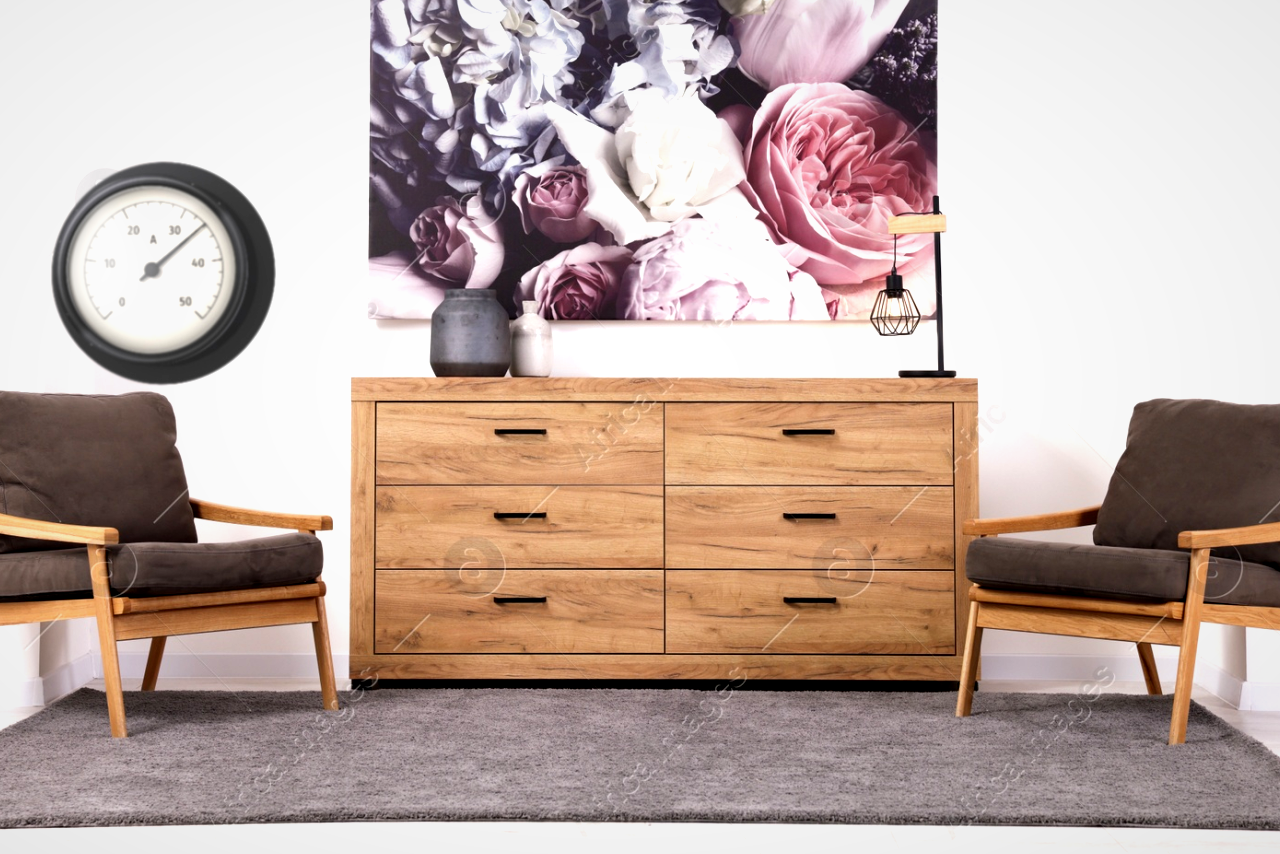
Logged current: **34** A
